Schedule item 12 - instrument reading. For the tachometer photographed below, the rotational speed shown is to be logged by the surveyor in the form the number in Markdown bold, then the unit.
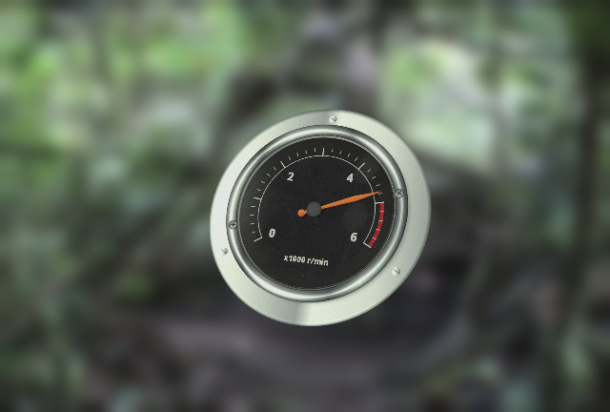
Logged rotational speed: **4800** rpm
